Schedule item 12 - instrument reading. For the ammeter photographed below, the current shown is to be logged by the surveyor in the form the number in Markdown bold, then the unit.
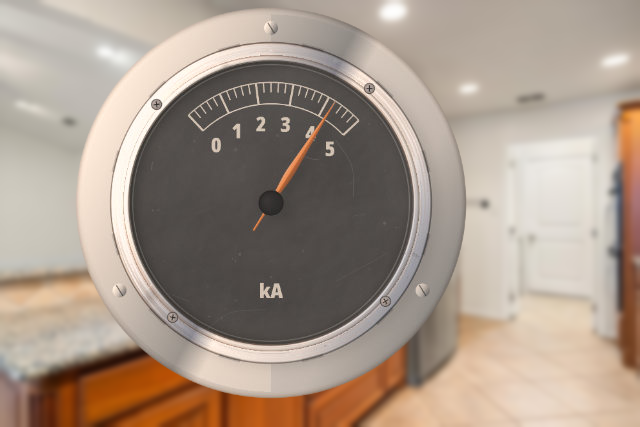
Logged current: **4.2** kA
